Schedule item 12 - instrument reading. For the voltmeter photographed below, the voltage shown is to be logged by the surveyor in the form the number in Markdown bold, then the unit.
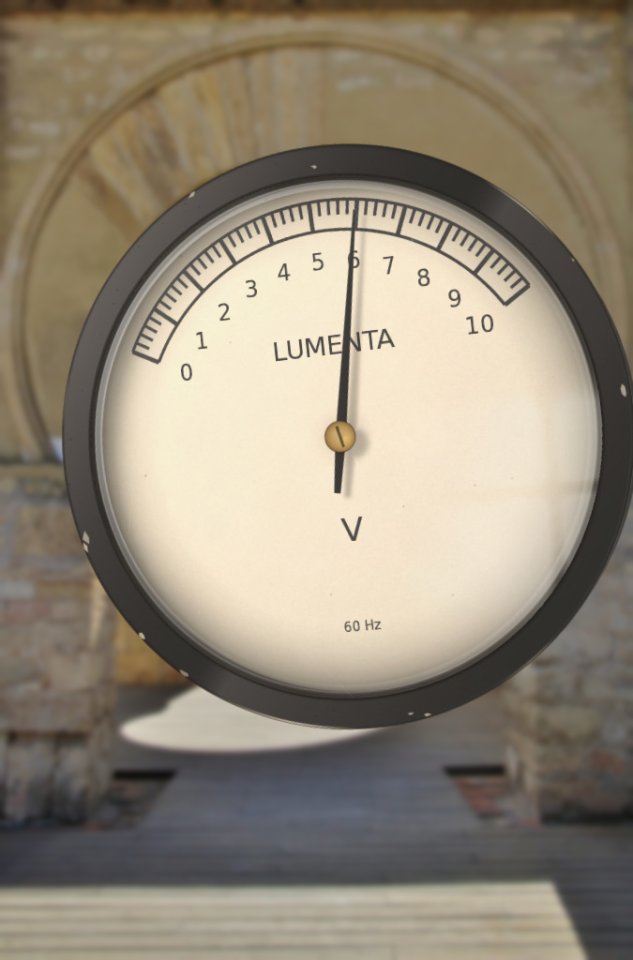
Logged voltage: **6** V
